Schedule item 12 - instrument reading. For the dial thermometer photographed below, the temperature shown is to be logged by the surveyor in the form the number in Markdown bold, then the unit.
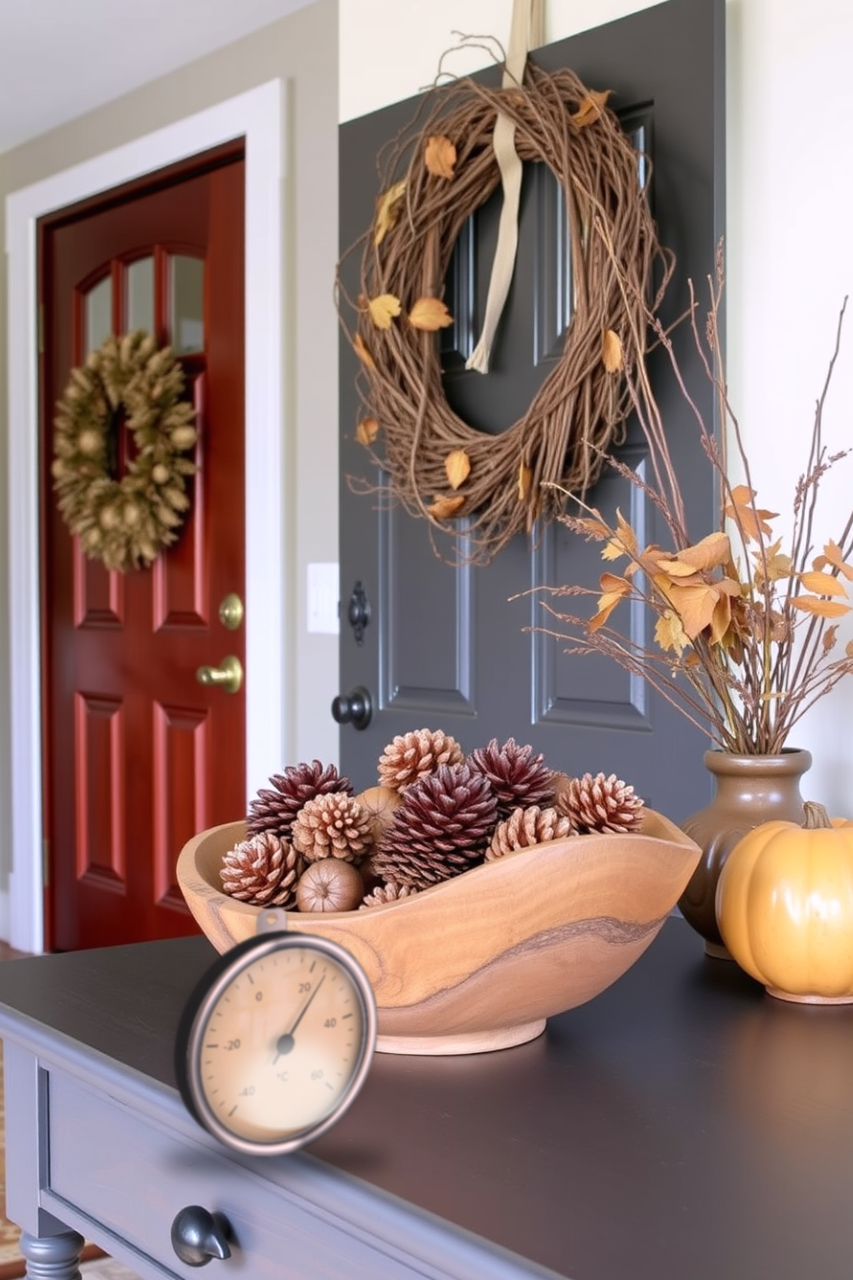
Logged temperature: **24** °C
